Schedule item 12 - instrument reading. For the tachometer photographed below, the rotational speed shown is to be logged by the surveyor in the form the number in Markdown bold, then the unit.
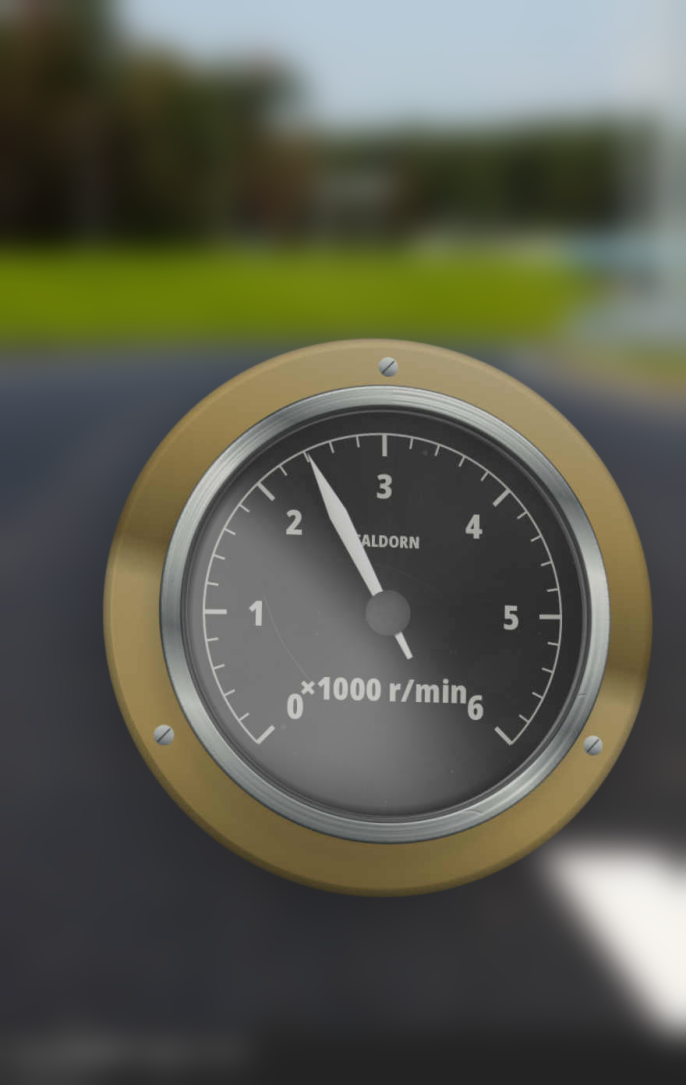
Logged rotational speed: **2400** rpm
